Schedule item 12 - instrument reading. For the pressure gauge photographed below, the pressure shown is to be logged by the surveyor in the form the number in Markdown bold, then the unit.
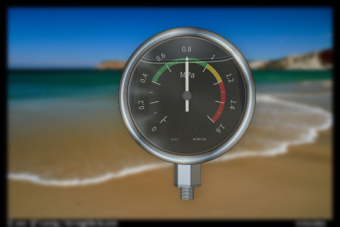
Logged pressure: **0.8** MPa
